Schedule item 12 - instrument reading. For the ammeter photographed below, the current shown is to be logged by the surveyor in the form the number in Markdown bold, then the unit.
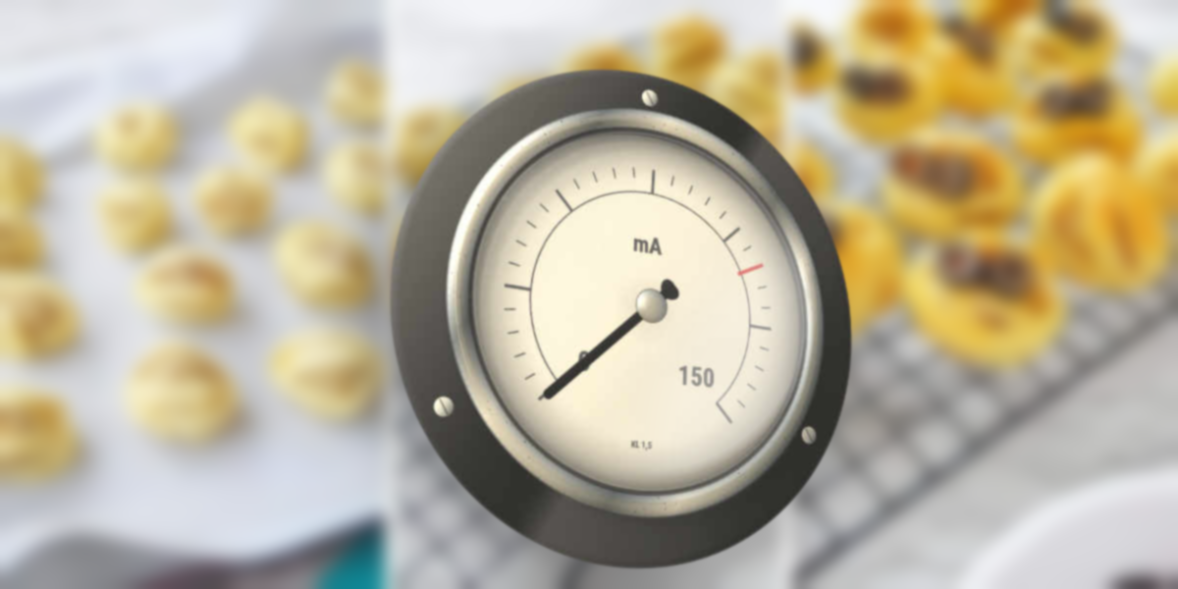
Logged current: **0** mA
